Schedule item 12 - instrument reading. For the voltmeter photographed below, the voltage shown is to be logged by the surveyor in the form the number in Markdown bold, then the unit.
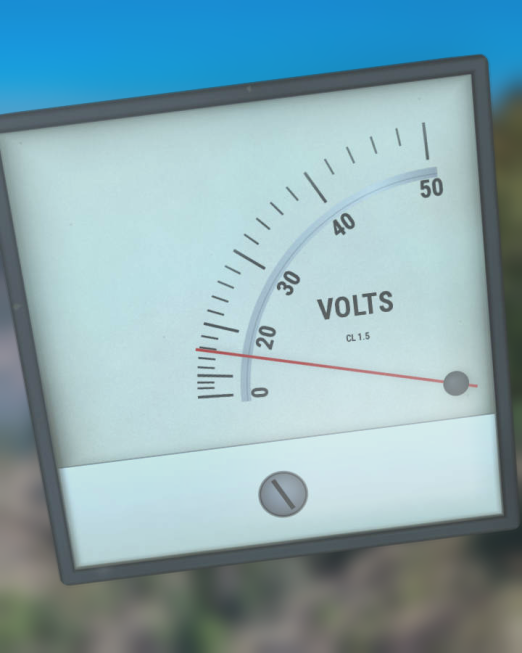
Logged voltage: **16** V
